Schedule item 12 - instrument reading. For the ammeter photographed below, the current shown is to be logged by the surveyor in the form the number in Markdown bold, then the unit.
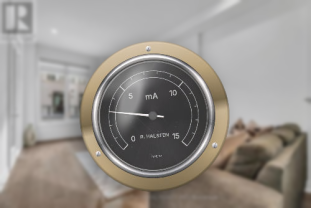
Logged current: **3** mA
